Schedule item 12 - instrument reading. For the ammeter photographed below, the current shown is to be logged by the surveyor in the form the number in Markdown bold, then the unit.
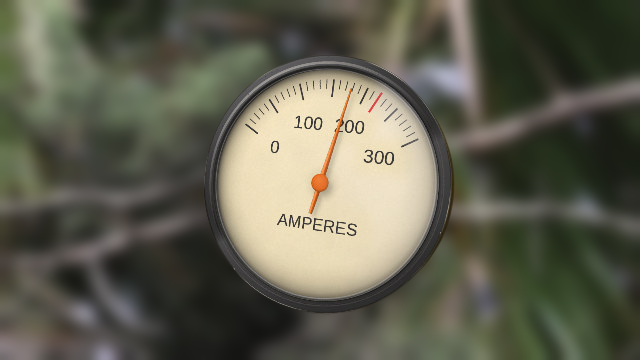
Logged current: **180** A
